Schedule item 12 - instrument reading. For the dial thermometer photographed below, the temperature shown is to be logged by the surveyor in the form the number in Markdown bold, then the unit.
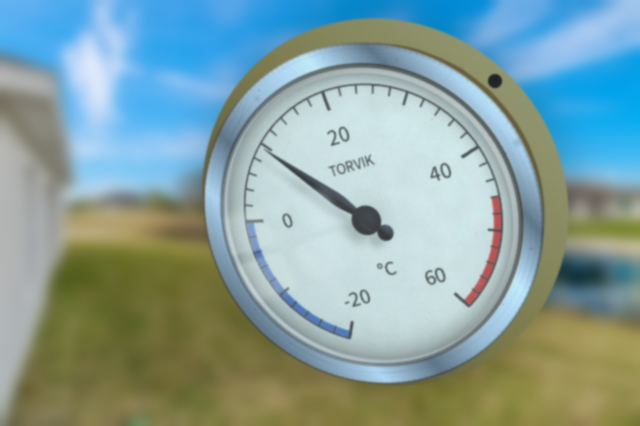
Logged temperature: **10** °C
